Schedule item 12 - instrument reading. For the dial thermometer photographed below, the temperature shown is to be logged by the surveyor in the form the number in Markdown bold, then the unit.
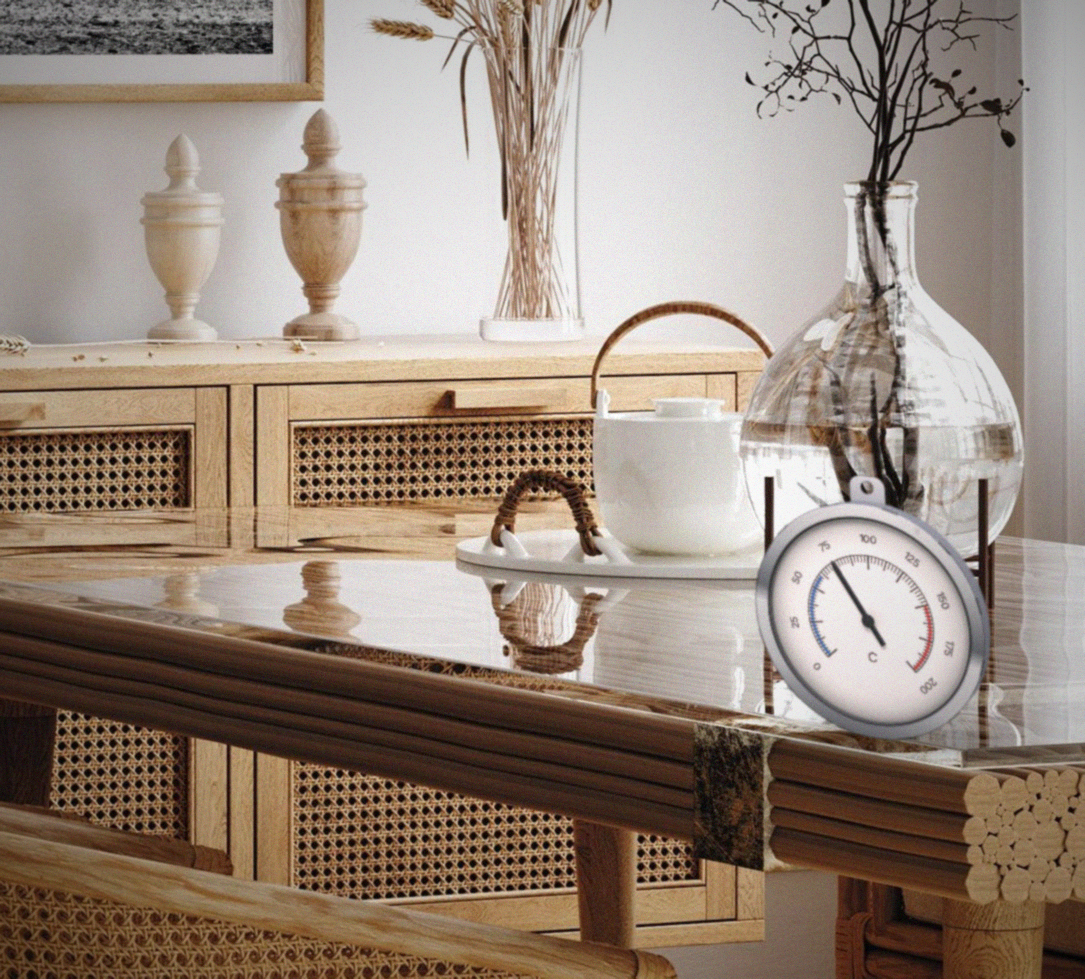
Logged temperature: **75** °C
